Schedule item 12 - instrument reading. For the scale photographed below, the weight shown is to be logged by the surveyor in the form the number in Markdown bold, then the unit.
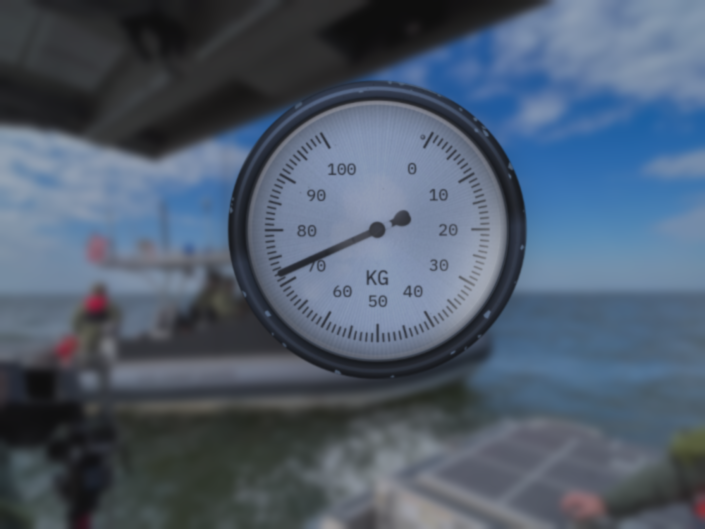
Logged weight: **72** kg
